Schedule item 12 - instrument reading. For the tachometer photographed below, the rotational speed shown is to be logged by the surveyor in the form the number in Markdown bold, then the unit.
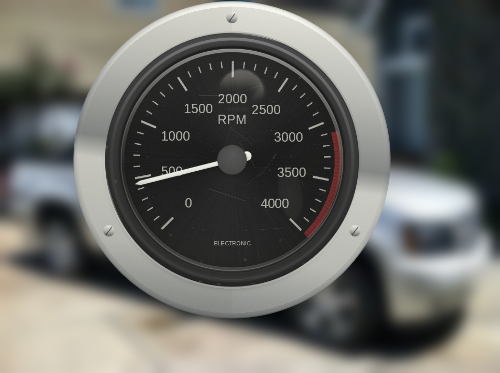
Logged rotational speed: **450** rpm
